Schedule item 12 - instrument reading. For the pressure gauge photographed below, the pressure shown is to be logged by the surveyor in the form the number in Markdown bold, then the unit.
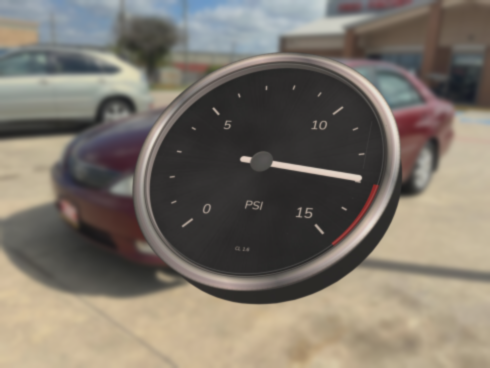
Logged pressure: **13** psi
